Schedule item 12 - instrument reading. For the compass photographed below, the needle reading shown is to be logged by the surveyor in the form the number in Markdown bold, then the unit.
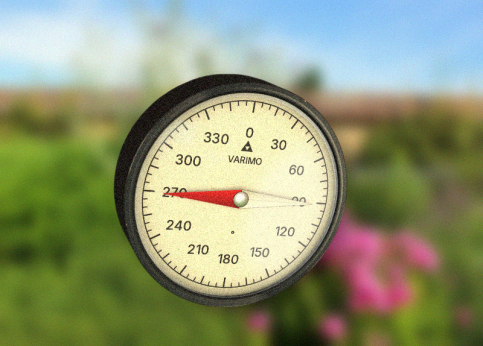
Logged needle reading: **270** °
